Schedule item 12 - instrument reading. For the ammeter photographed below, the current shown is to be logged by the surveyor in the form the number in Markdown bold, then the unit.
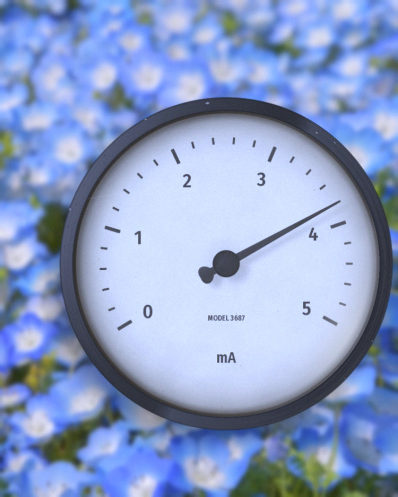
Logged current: **3.8** mA
